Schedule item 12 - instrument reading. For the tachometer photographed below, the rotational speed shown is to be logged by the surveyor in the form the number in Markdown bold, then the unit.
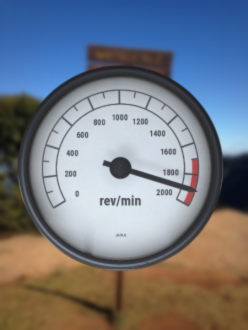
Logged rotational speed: **1900** rpm
